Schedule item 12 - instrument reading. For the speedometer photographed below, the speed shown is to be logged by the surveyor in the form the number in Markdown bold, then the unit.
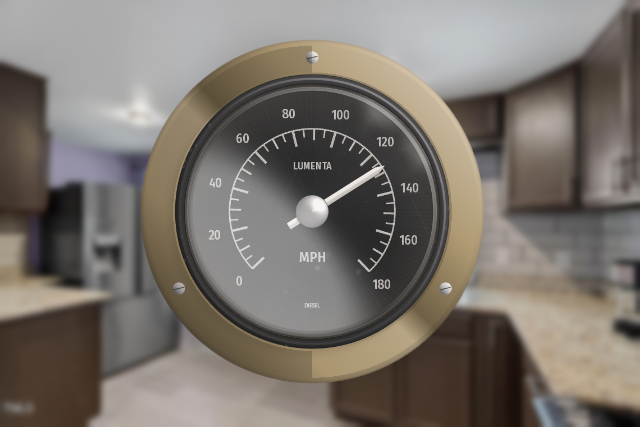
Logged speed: **127.5** mph
